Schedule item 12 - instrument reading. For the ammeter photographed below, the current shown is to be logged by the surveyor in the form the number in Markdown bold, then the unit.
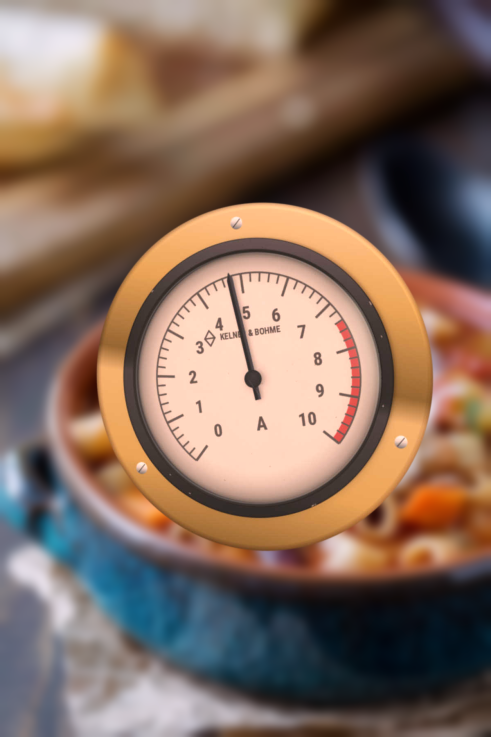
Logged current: **4.8** A
